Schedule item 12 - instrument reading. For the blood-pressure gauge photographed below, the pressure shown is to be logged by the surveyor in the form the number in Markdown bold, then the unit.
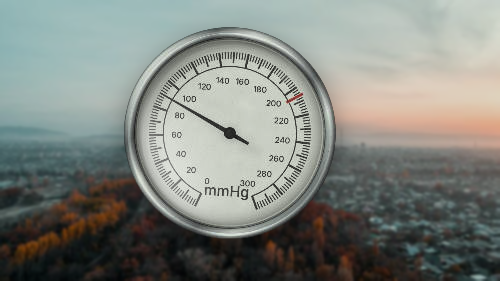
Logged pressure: **90** mmHg
